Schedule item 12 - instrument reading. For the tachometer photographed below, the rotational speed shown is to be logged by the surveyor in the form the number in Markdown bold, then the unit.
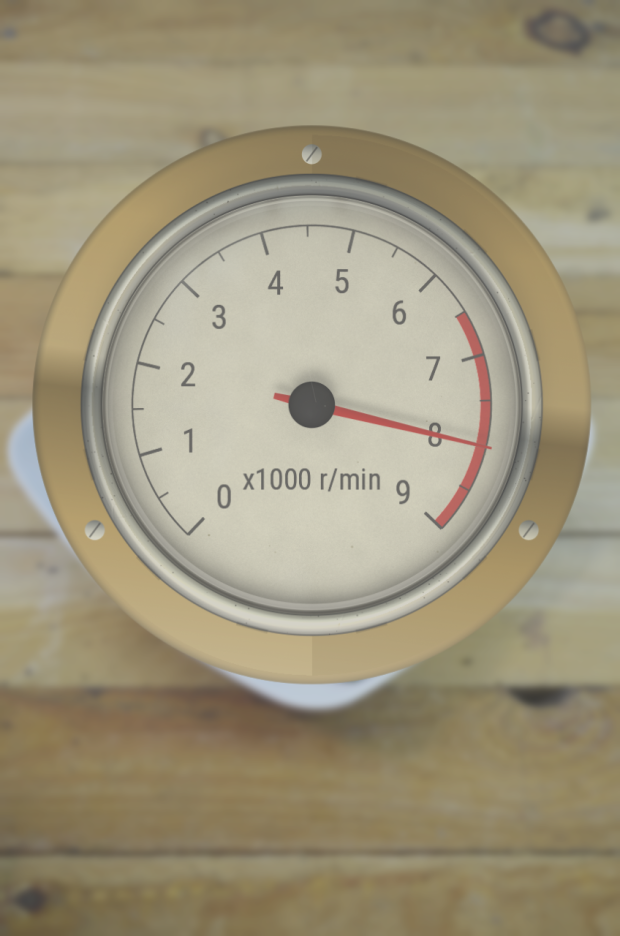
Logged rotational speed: **8000** rpm
